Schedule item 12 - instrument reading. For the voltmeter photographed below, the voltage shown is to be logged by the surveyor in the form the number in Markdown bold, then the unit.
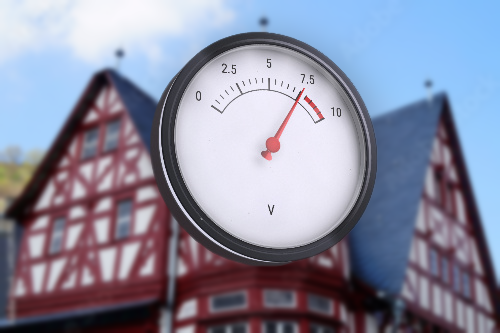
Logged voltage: **7.5** V
